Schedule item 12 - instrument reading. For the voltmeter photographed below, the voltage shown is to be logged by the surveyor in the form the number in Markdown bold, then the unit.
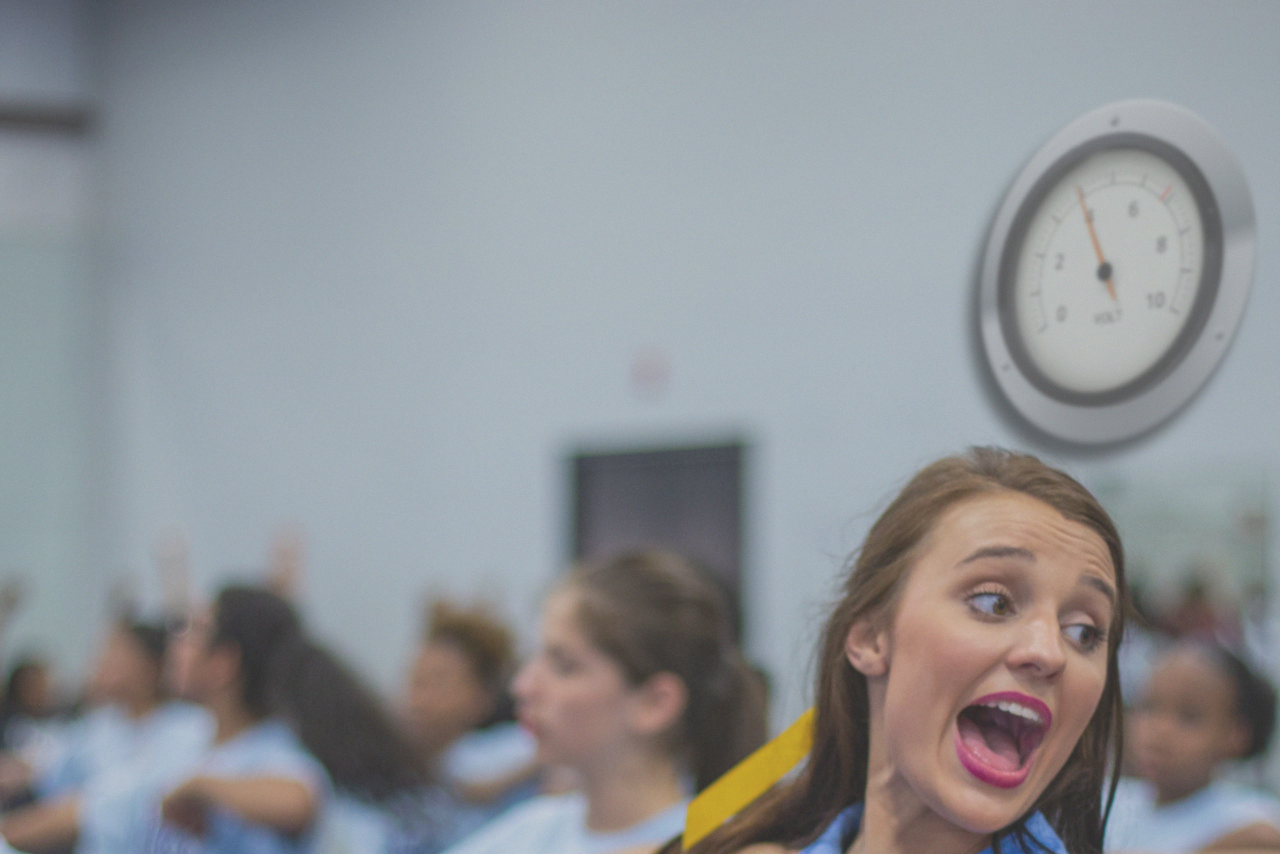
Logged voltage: **4** V
